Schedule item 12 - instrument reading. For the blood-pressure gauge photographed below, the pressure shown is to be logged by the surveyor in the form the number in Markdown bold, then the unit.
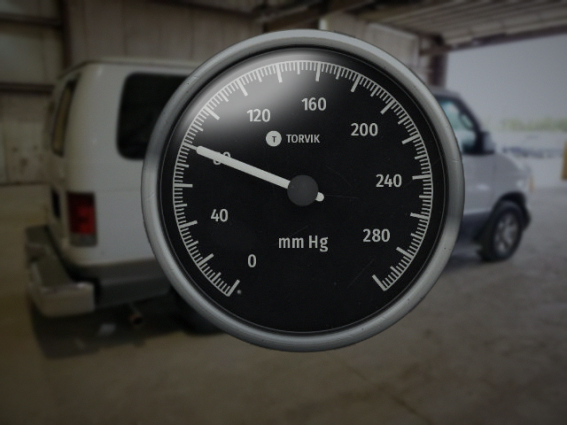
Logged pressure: **80** mmHg
